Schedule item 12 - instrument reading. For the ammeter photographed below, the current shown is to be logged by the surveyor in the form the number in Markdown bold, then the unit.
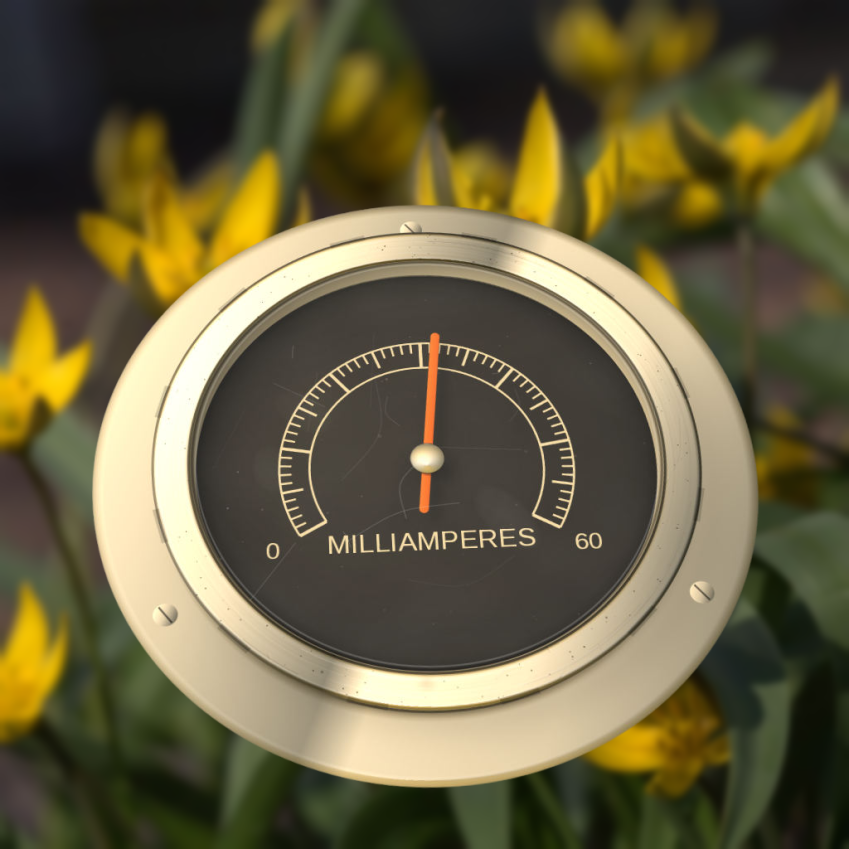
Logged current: **31.5** mA
